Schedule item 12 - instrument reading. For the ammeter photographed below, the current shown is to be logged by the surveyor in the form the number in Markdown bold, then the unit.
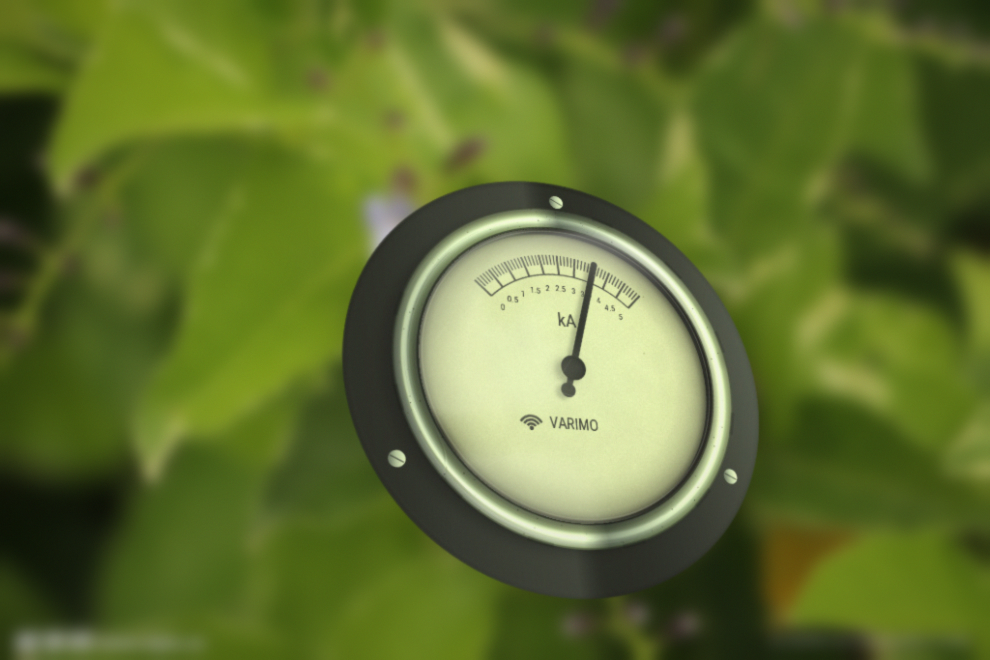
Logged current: **3.5** kA
